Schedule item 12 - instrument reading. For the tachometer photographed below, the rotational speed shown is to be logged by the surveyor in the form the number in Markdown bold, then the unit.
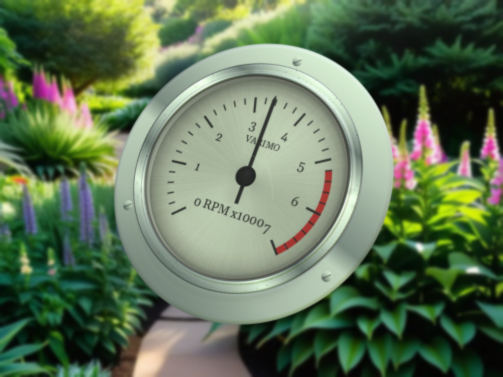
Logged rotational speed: **3400** rpm
